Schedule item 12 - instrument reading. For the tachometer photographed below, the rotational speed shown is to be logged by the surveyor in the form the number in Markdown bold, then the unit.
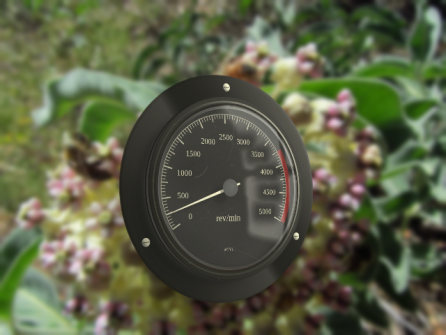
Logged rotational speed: **250** rpm
